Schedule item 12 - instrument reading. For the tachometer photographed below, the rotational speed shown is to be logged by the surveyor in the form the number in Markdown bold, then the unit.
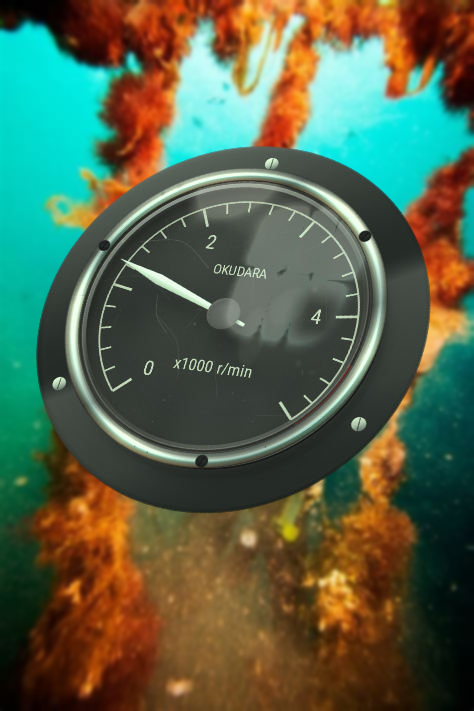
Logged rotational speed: **1200** rpm
